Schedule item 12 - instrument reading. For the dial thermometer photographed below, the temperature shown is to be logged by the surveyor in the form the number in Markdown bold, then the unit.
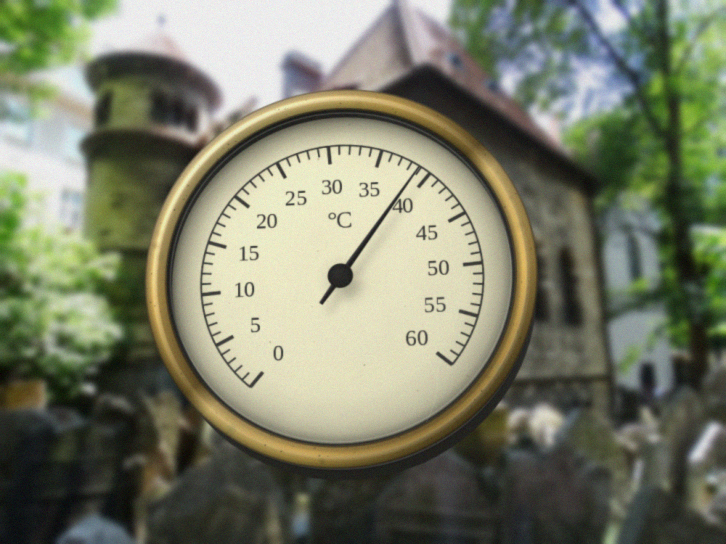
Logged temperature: **39** °C
